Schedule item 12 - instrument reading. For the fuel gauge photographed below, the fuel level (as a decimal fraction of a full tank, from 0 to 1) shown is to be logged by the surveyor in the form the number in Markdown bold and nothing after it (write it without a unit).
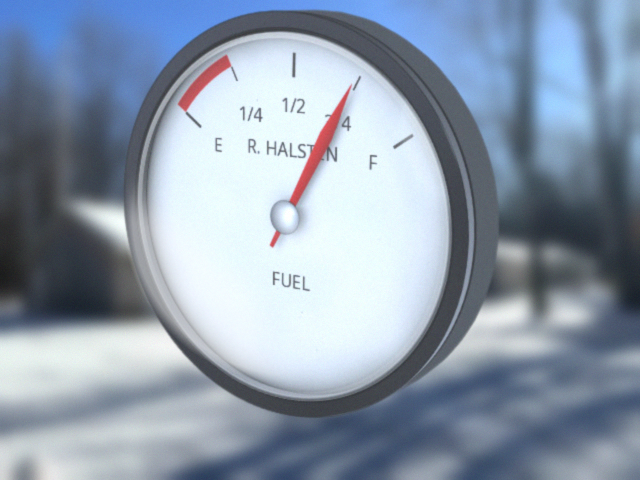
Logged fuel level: **0.75**
